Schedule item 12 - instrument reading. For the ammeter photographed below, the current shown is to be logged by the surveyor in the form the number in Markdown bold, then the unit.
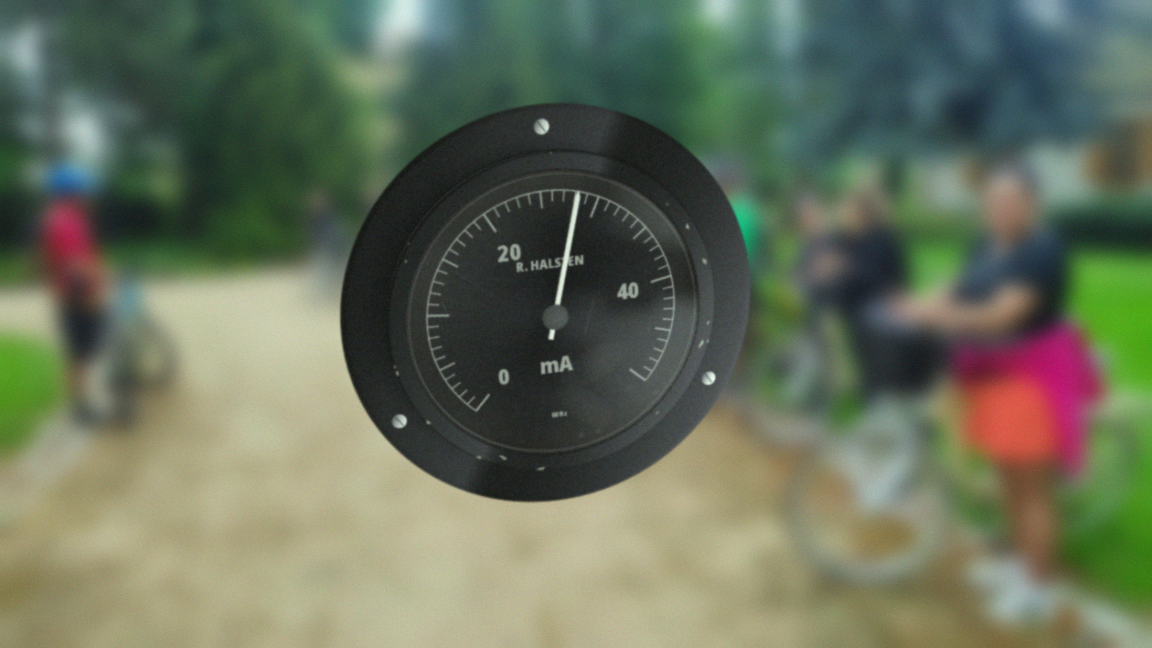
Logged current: **28** mA
